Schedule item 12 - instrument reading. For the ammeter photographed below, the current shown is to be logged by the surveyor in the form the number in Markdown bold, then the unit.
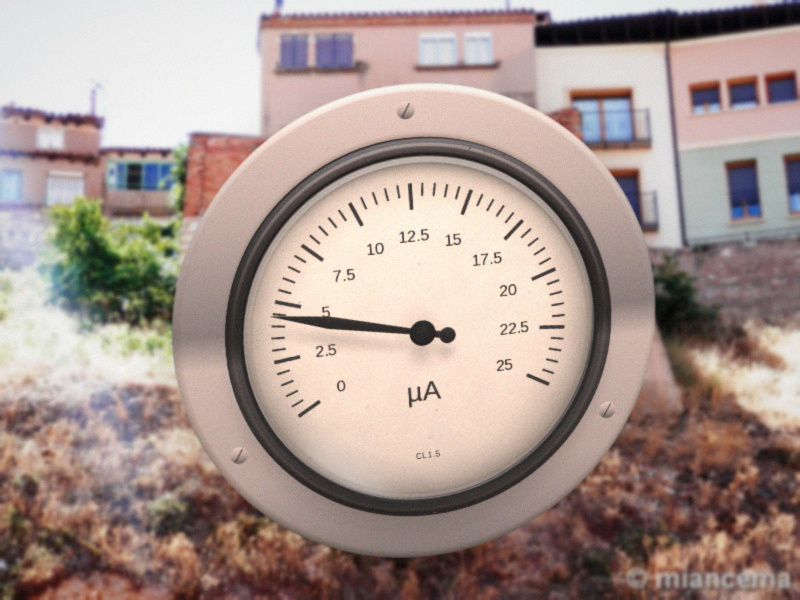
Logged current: **4.5** µA
